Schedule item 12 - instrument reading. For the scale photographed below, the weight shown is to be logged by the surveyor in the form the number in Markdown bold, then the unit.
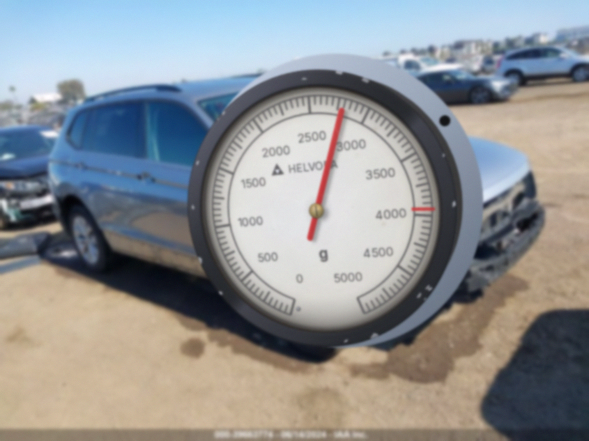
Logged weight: **2800** g
